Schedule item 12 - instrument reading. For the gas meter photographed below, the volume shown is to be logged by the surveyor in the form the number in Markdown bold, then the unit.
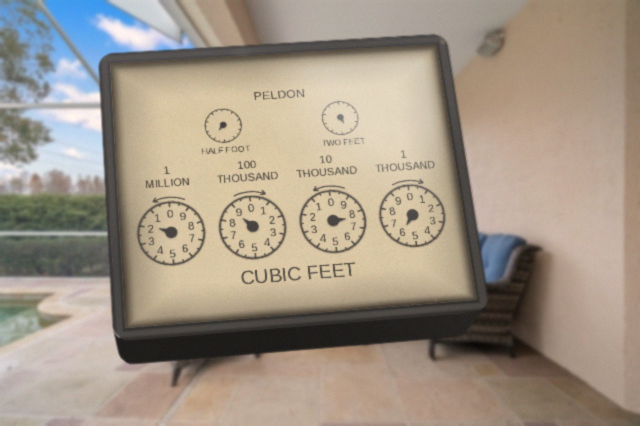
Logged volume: **187600** ft³
